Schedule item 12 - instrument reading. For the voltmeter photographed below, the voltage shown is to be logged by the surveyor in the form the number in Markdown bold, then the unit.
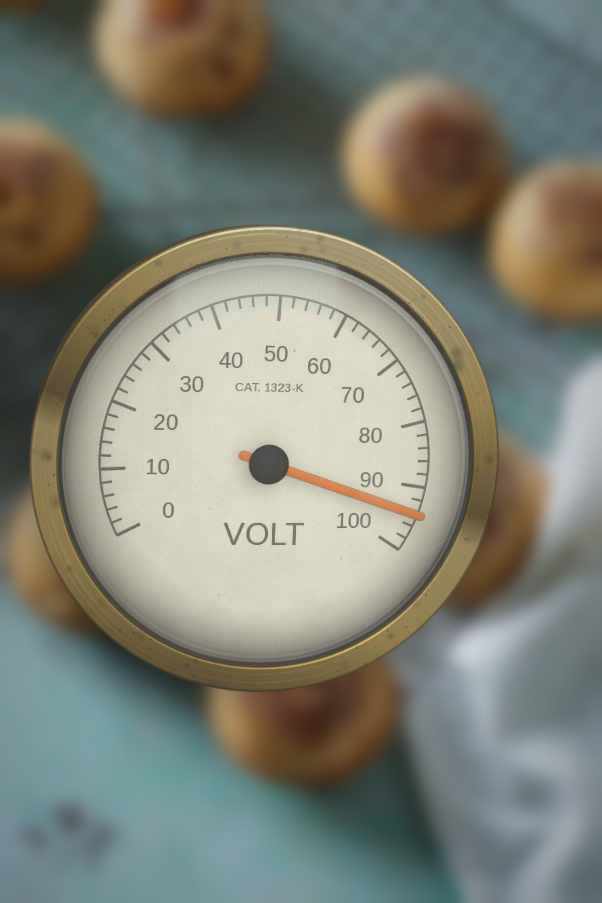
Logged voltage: **94** V
